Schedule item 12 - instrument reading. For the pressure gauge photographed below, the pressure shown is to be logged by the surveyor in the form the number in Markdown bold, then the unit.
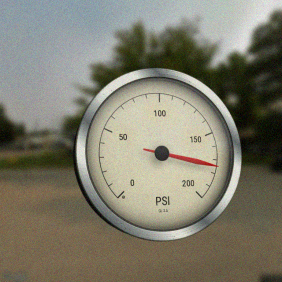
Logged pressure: **175** psi
